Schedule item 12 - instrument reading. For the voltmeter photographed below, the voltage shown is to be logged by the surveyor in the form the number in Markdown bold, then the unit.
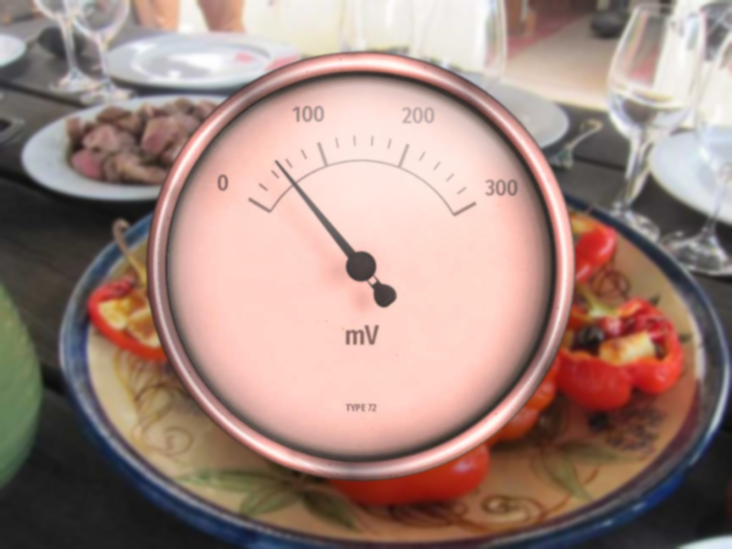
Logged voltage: **50** mV
